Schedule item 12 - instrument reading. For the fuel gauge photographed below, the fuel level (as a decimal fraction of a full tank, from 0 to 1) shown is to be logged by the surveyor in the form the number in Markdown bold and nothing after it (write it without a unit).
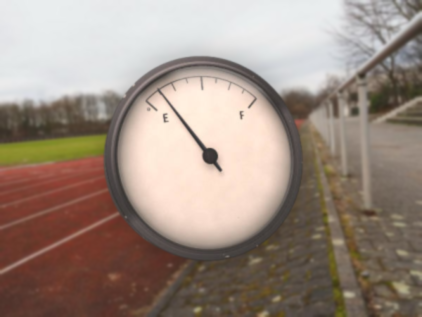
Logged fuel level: **0.125**
